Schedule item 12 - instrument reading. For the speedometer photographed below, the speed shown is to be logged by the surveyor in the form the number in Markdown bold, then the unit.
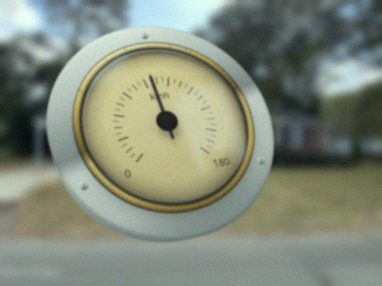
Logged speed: **85** km/h
